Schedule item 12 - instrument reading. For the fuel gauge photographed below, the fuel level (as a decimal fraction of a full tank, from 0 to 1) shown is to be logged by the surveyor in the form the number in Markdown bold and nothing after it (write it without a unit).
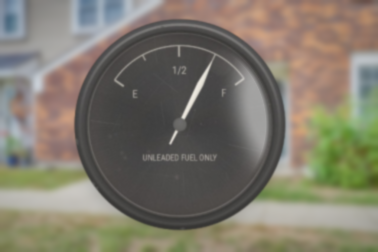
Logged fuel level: **0.75**
